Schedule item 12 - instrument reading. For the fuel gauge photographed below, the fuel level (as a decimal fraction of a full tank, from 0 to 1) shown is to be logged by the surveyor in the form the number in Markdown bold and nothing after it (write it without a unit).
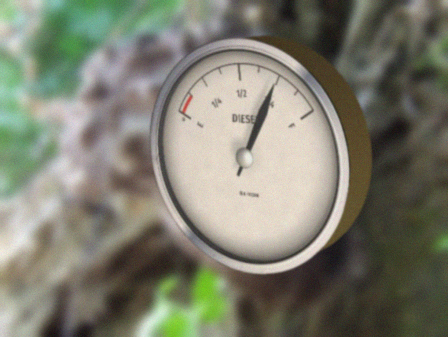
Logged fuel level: **0.75**
